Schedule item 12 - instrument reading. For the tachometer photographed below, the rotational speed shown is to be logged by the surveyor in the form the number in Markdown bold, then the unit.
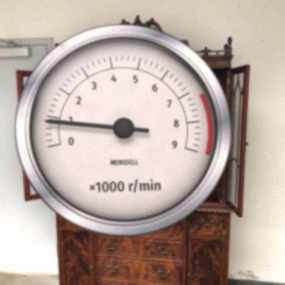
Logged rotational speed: **800** rpm
